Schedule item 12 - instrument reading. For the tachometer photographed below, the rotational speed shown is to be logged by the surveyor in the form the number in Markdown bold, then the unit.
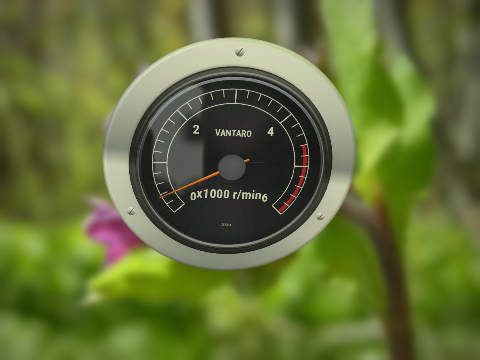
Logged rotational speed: **400** rpm
